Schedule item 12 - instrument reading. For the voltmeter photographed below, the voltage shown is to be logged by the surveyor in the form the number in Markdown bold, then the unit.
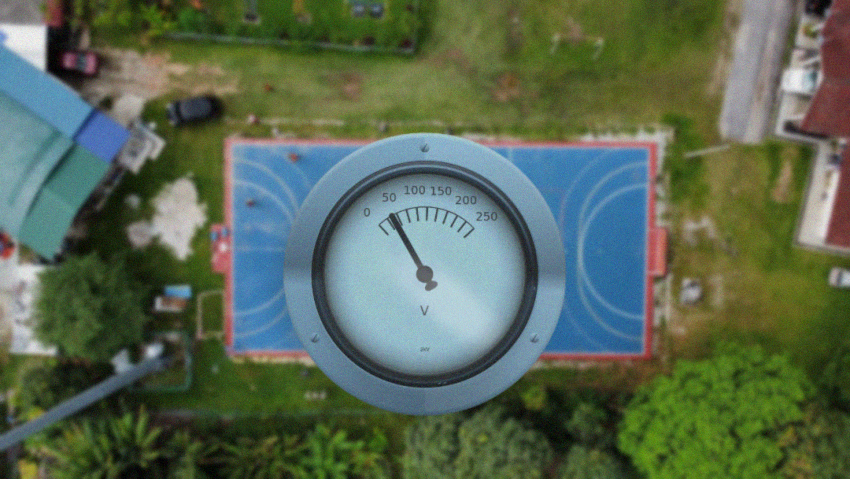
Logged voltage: **37.5** V
